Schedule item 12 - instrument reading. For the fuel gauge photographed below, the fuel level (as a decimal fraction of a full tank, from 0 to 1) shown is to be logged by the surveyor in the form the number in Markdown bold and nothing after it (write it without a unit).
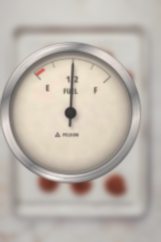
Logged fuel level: **0.5**
